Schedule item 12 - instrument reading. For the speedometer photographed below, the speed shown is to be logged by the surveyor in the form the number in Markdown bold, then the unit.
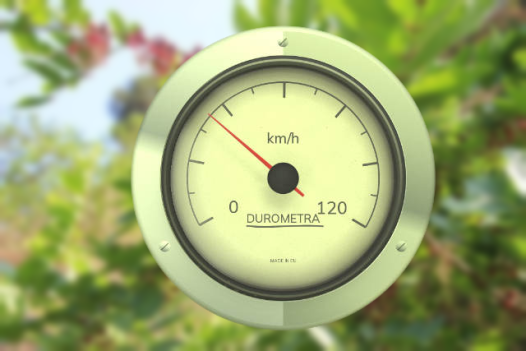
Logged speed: **35** km/h
